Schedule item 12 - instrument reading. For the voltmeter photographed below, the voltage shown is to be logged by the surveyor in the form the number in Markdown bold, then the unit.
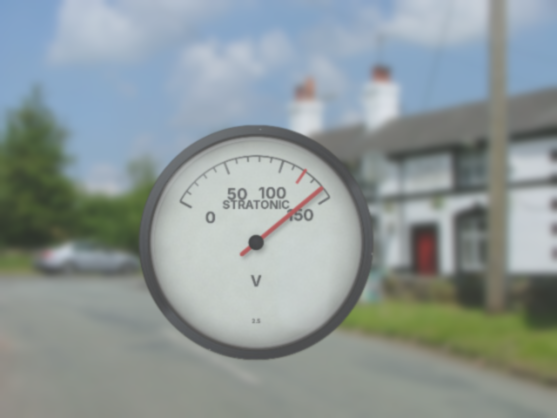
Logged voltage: **140** V
